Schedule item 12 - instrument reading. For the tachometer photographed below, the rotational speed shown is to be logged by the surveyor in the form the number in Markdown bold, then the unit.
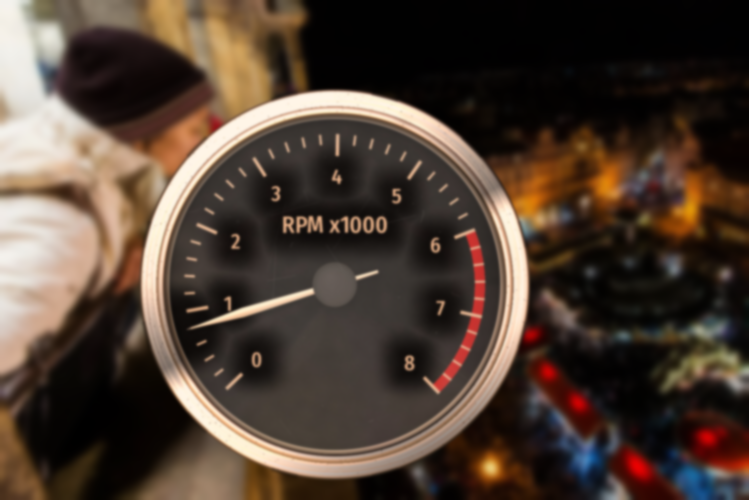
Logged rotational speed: **800** rpm
